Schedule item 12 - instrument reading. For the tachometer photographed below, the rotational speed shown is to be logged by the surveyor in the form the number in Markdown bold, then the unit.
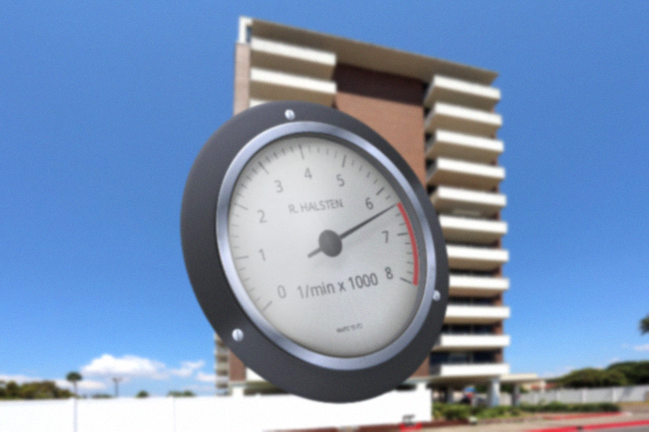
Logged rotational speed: **6400** rpm
